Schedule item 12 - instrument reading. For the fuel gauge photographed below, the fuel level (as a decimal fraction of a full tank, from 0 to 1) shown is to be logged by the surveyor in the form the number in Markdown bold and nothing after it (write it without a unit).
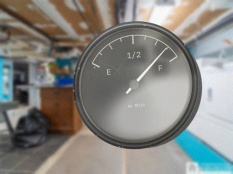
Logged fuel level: **0.875**
